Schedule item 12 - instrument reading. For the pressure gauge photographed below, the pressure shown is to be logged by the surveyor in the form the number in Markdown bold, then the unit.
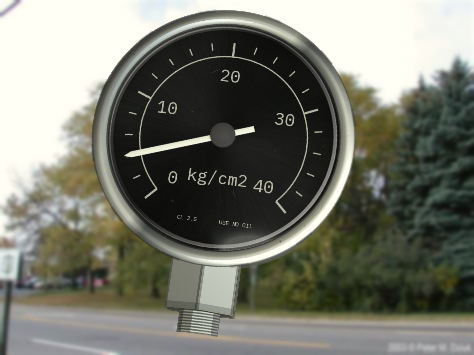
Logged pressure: **4** kg/cm²
